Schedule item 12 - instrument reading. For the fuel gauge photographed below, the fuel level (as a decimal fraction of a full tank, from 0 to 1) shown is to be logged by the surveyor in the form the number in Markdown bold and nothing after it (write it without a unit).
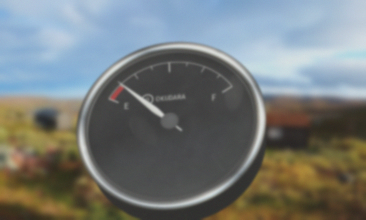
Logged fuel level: **0.125**
